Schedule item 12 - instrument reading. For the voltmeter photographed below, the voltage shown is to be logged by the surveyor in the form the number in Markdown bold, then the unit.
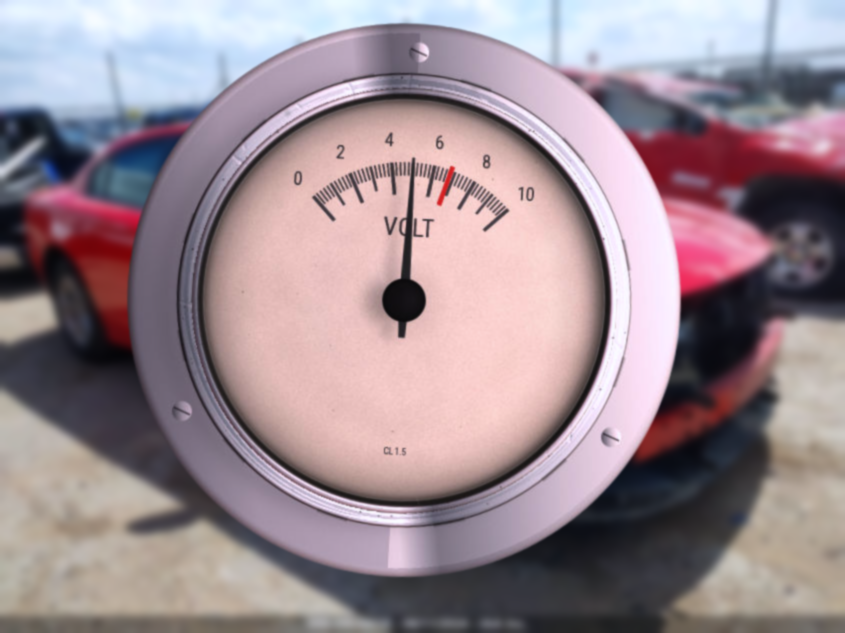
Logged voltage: **5** V
